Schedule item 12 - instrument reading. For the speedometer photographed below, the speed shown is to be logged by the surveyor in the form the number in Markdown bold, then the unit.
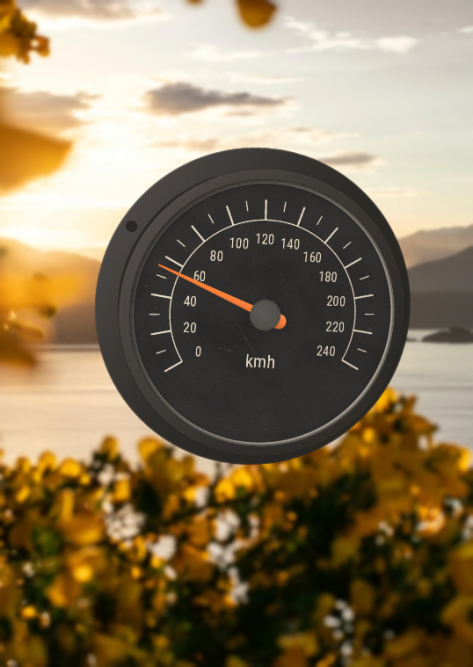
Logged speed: **55** km/h
